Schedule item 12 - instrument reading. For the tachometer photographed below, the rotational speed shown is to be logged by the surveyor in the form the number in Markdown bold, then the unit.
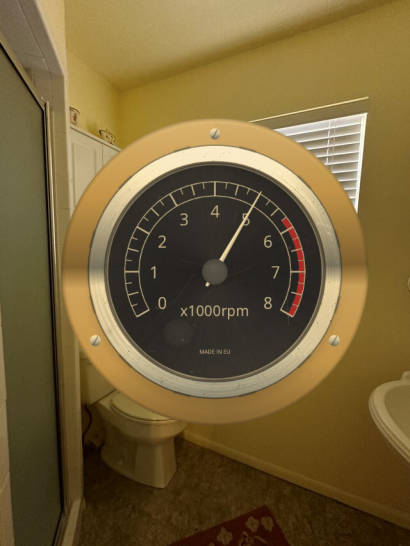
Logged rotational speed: **5000** rpm
